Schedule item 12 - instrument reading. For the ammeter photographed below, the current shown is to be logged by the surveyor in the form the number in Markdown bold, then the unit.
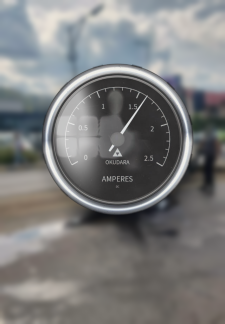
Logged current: **1.6** A
